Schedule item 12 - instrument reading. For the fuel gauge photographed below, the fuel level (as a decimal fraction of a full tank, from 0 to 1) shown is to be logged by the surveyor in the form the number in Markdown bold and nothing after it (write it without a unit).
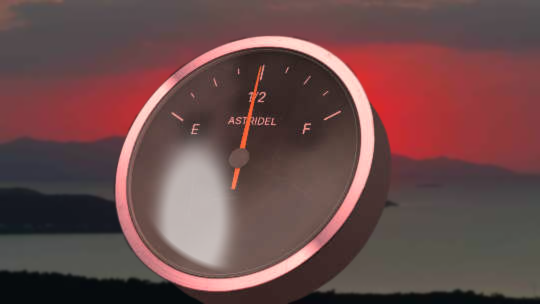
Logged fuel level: **0.5**
